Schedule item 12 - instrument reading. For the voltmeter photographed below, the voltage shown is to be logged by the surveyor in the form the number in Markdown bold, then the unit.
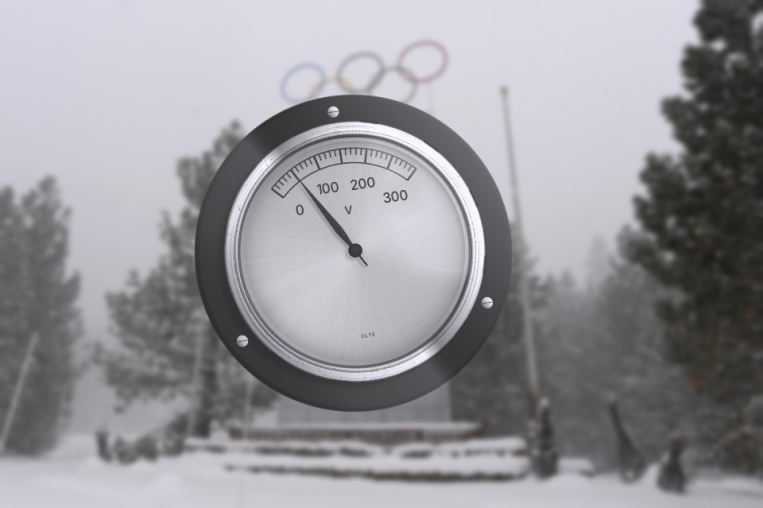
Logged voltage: **50** V
